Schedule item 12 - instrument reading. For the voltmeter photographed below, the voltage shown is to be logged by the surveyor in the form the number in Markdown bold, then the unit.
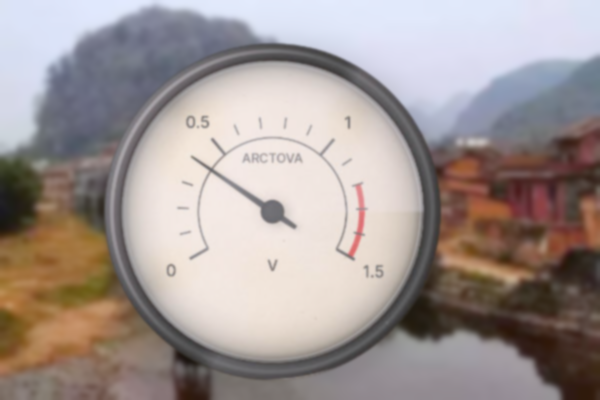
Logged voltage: **0.4** V
